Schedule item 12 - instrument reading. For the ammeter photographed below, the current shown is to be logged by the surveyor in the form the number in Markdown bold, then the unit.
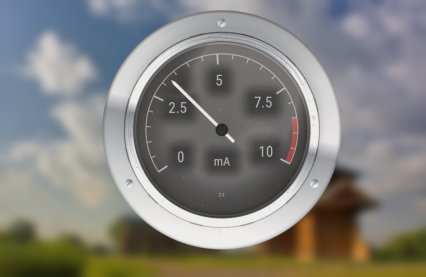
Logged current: **3.25** mA
